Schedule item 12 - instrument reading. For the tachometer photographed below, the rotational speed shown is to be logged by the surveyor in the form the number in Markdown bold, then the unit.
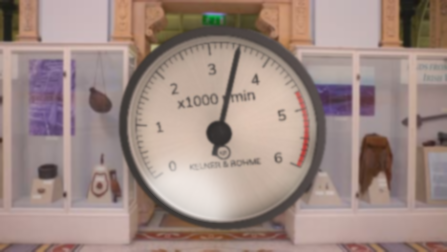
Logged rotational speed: **3500** rpm
